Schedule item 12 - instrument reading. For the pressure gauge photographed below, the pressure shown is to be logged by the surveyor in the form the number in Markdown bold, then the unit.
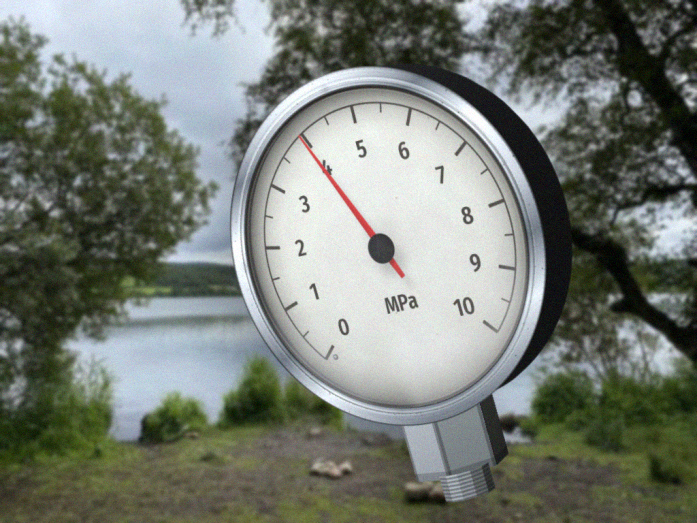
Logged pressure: **4** MPa
